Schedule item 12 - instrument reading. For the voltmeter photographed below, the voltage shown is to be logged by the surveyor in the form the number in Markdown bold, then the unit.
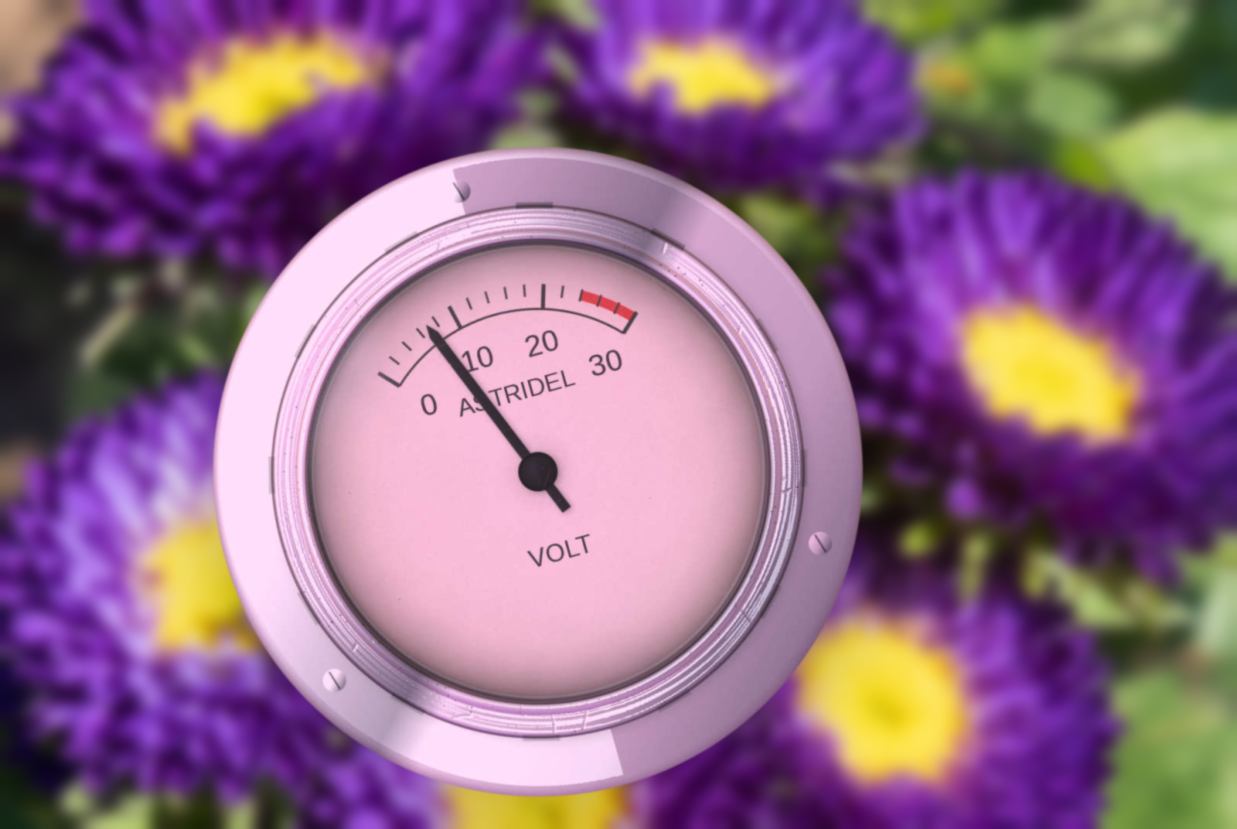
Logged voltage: **7** V
